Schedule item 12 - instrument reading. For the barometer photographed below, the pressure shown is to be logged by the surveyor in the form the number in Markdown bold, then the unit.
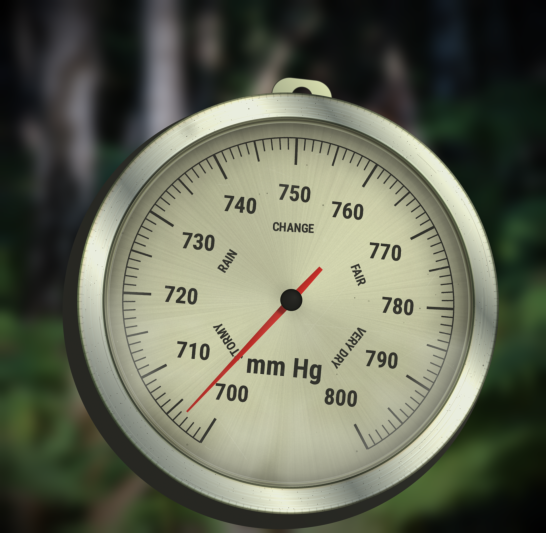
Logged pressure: **703.5** mmHg
